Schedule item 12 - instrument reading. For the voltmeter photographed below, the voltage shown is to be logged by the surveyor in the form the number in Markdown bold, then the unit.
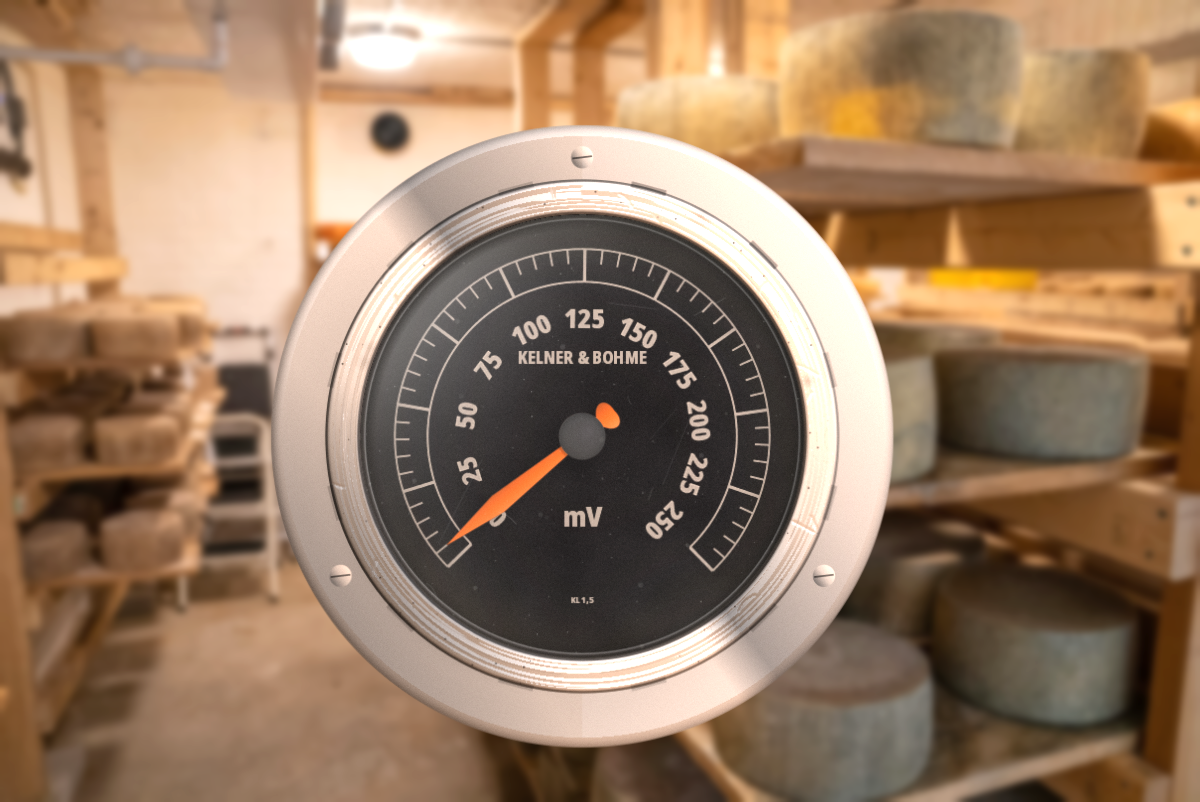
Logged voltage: **5** mV
